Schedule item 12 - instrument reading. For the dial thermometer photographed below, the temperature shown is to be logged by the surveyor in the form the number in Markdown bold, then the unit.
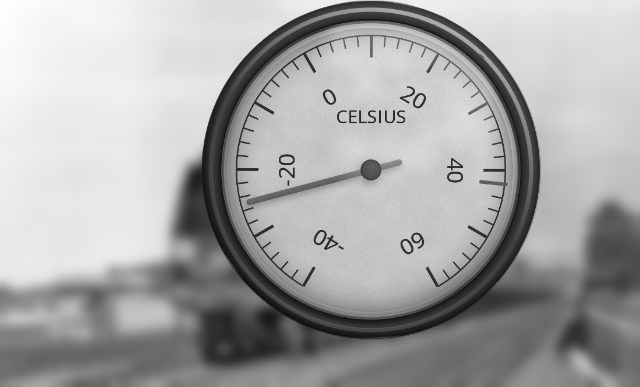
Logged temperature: **-25** °C
